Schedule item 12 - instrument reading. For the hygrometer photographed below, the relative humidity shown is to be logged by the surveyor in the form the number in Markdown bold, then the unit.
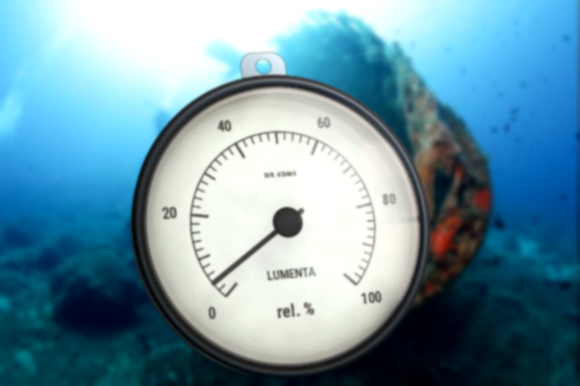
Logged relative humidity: **4** %
